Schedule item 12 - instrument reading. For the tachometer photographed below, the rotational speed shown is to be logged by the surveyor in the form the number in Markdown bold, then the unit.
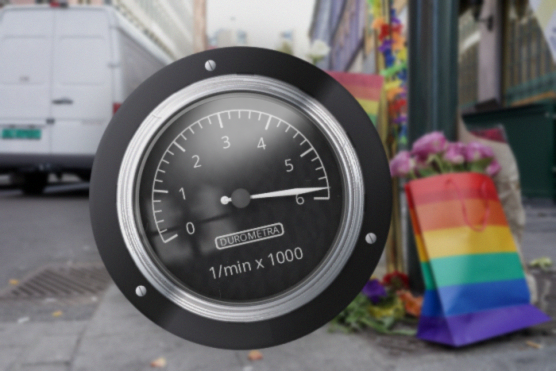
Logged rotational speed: **5800** rpm
